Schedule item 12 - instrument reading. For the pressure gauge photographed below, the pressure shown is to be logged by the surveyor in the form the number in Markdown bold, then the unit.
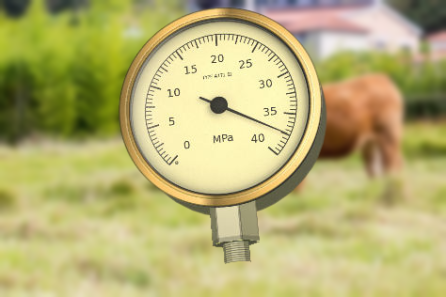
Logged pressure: **37.5** MPa
